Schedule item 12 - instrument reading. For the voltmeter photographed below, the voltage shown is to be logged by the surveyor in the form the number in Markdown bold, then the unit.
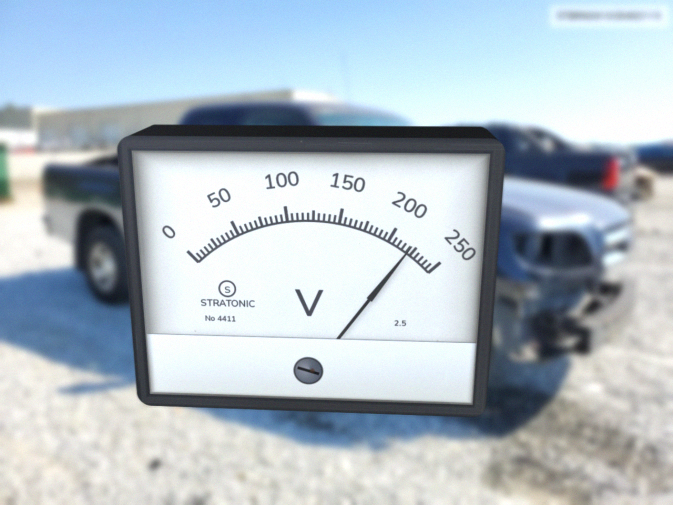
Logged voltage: **220** V
